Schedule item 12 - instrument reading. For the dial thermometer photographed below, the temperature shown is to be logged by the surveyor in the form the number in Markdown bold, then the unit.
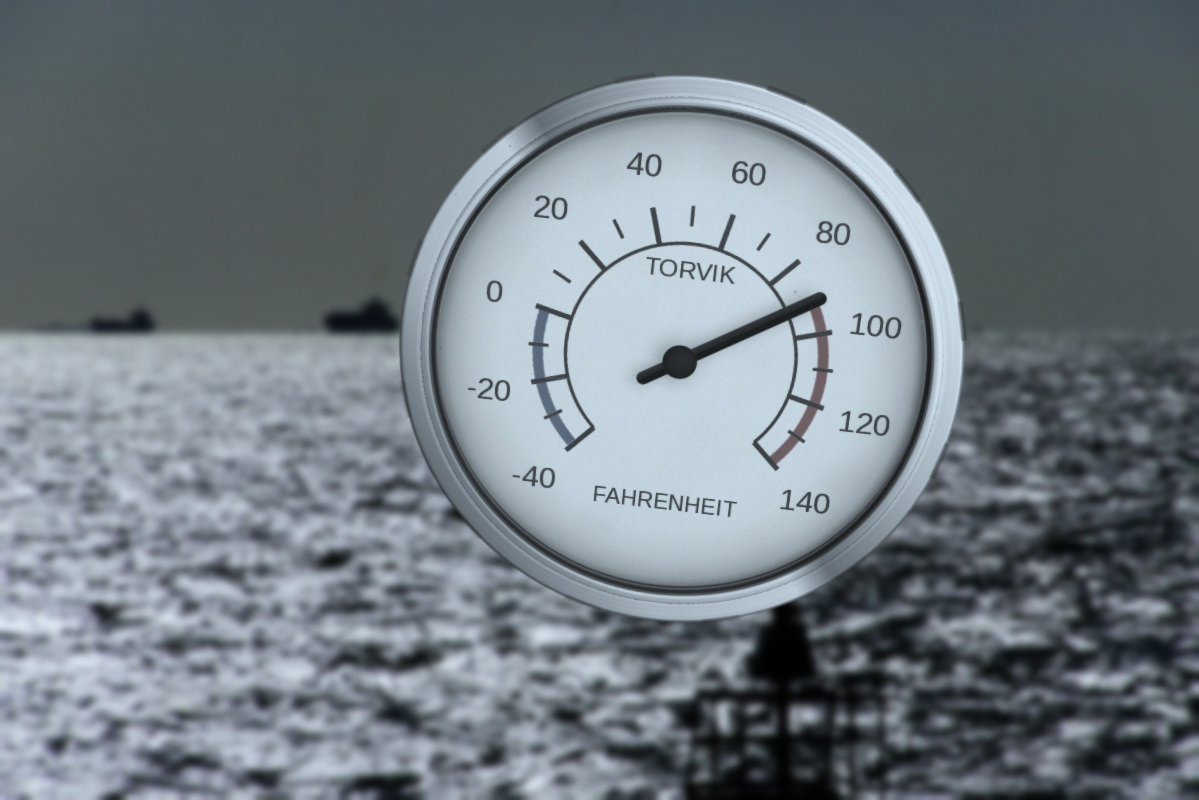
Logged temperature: **90** °F
